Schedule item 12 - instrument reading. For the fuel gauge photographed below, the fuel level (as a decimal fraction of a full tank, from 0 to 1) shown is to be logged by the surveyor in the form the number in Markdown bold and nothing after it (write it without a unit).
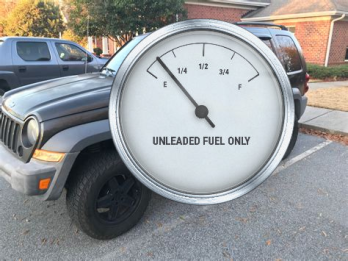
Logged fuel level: **0.125**
